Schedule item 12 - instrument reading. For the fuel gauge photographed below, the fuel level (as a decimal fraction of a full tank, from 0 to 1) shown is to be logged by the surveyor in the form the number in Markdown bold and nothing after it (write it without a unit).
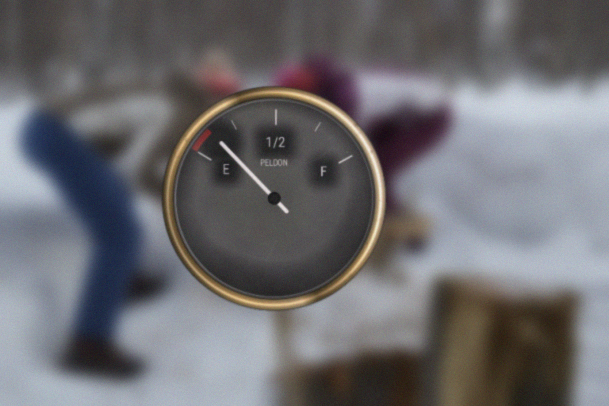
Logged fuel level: **0.125**
